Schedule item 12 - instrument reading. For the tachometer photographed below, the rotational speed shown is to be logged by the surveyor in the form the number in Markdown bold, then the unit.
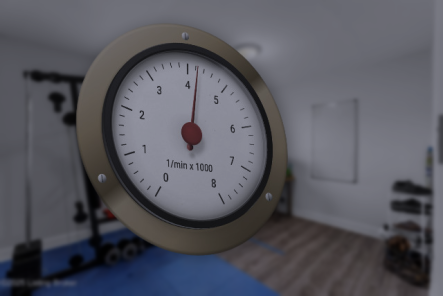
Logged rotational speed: **4200** rpm
